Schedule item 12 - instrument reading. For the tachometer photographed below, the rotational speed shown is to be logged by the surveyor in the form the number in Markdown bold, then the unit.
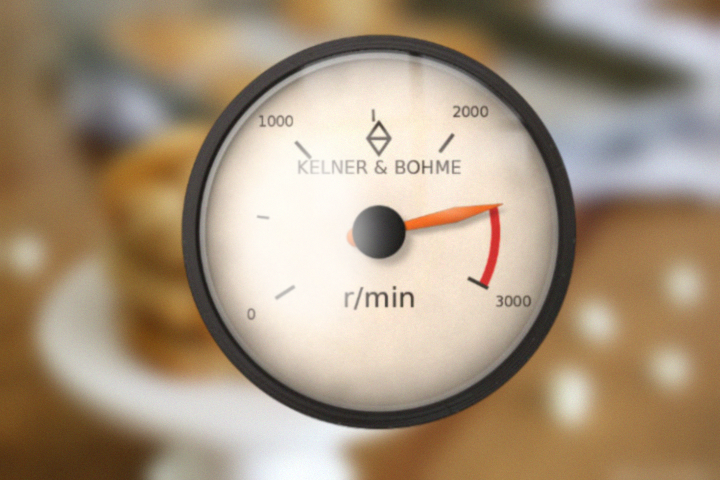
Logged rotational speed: **2500** rpm
